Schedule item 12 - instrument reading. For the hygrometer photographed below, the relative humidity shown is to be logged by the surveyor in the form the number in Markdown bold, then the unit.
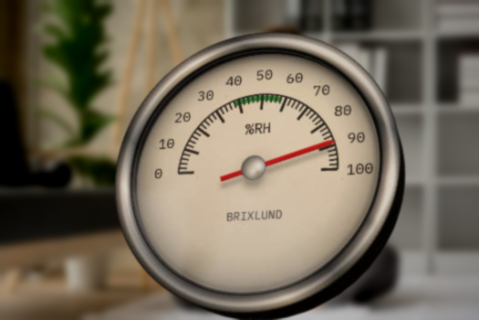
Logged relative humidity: **90** %
